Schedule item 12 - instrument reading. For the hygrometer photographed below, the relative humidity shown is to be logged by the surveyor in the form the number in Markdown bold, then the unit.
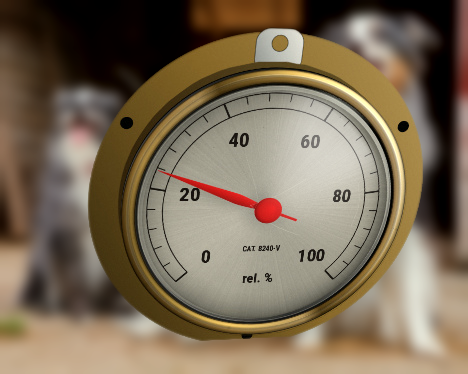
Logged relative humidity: **24** %
